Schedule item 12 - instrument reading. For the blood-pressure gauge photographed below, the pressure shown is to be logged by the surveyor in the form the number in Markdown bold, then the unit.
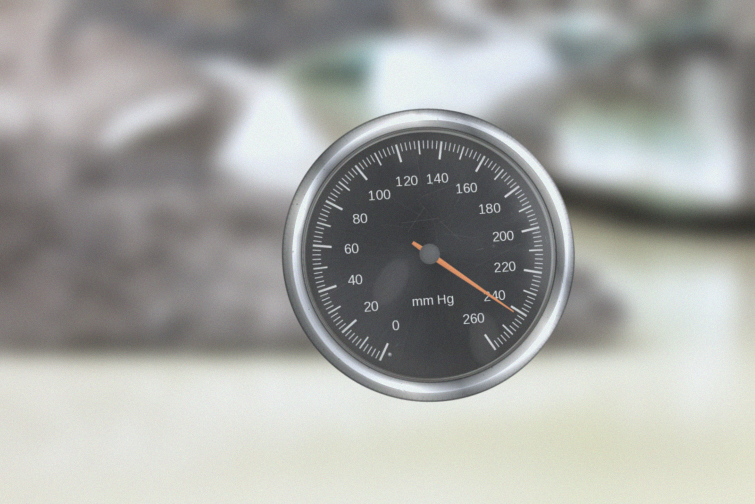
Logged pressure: **242** mmHg
